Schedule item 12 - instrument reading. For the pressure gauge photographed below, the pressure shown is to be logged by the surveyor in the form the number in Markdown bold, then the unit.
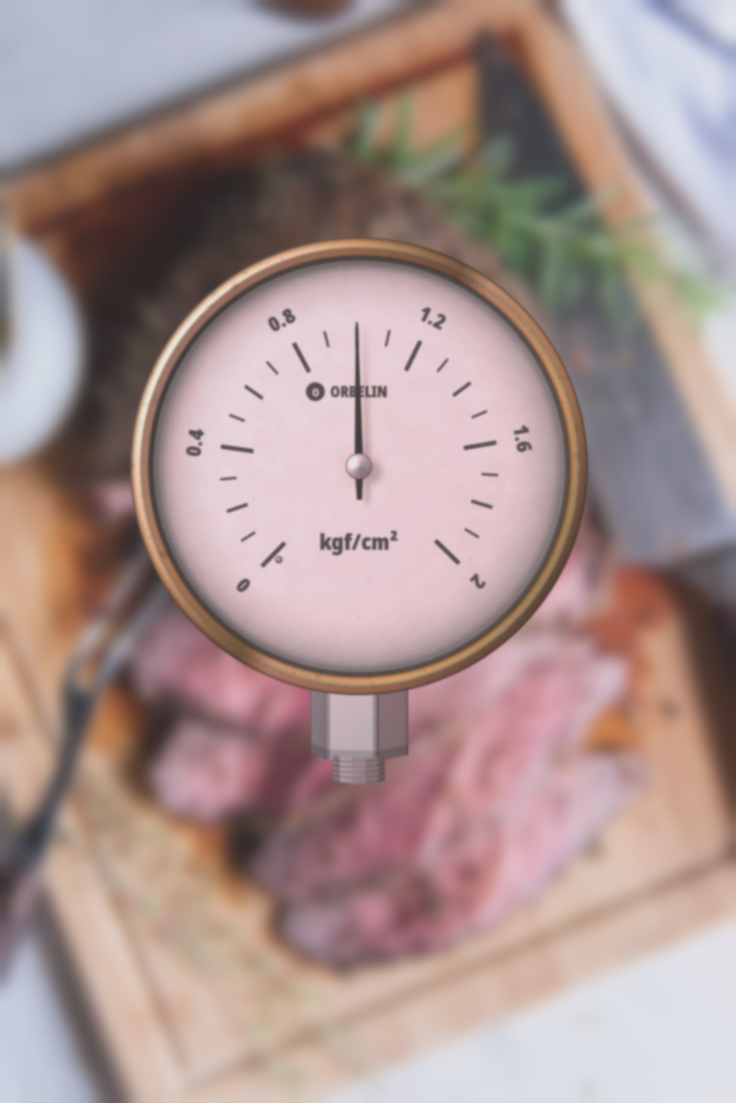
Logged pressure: **1** kg/cm²
